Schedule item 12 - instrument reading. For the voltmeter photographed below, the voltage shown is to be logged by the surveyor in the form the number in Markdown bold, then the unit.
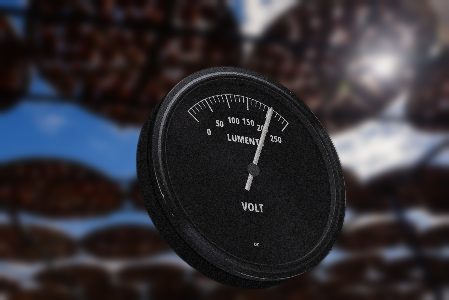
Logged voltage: **200** V
